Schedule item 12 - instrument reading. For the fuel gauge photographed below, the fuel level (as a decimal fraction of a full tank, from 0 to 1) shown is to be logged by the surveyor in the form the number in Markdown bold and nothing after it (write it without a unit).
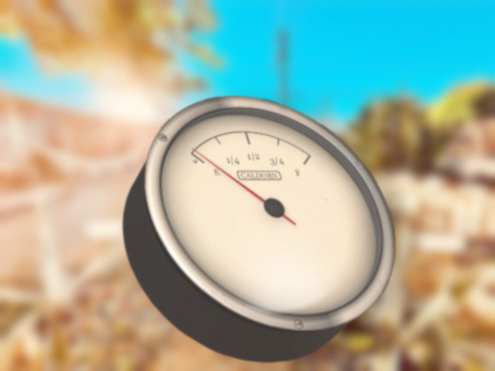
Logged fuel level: **0**
